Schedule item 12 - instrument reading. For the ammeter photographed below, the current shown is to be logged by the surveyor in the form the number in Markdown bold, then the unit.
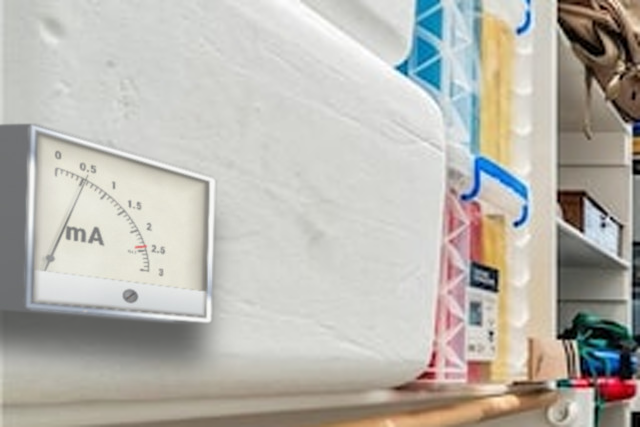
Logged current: **0.5** mA
